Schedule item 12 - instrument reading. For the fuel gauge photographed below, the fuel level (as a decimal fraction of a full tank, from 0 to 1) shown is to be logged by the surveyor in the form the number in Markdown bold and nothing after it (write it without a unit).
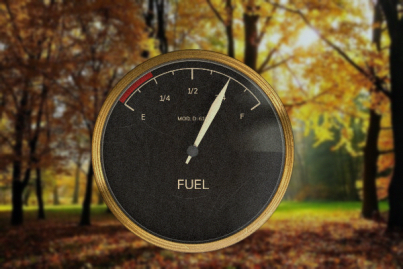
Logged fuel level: **0.75**
